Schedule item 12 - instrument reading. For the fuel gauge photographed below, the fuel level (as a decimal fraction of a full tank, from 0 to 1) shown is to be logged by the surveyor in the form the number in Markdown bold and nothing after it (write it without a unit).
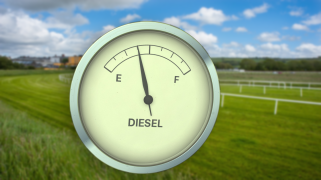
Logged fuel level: **0.375**
